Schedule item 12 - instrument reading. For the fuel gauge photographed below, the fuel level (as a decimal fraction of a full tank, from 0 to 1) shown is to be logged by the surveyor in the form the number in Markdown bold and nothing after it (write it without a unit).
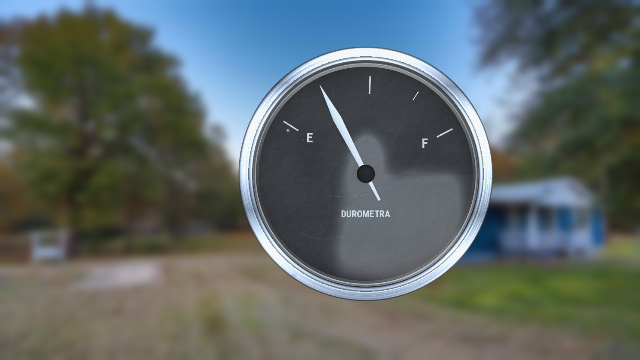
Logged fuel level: **0.25**
